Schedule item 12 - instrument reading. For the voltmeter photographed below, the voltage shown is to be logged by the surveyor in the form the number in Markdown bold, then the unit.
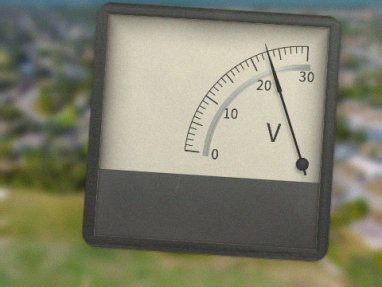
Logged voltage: **23** V
